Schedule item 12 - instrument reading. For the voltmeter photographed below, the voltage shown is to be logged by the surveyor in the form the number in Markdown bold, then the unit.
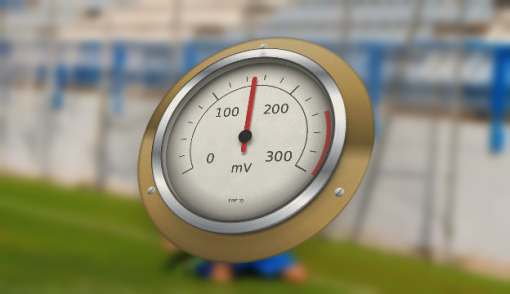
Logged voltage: **150** mV
